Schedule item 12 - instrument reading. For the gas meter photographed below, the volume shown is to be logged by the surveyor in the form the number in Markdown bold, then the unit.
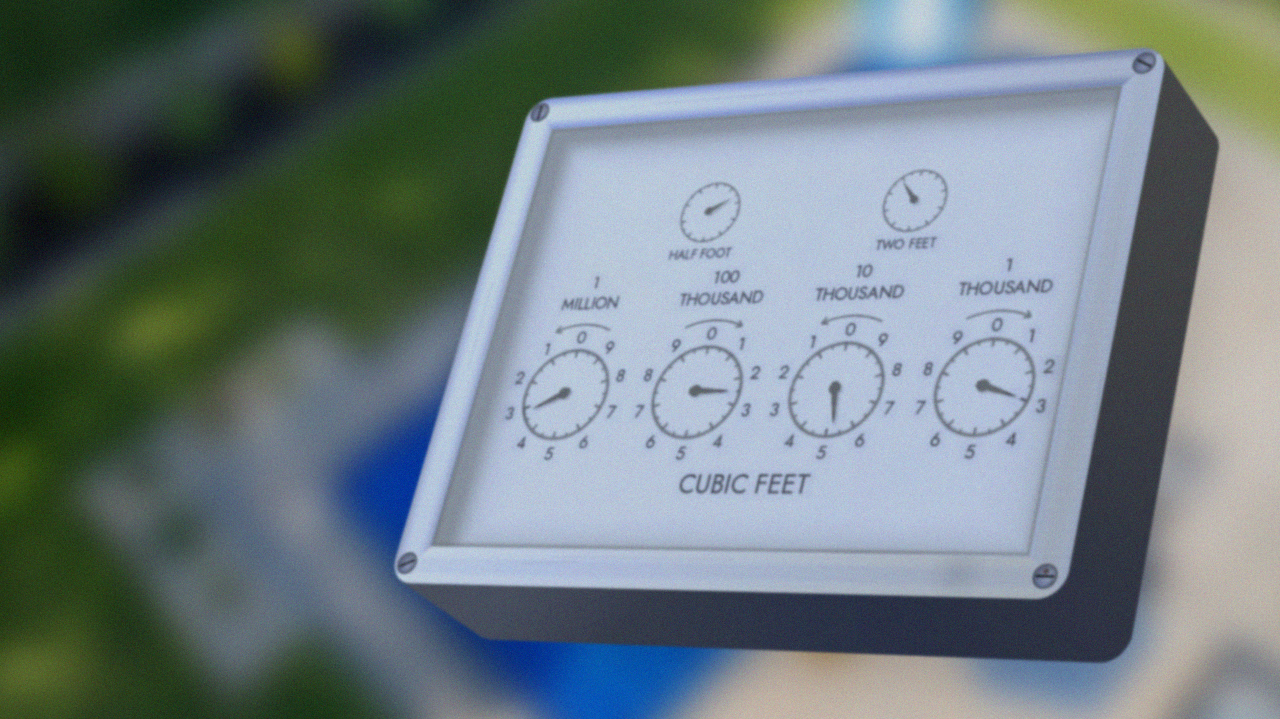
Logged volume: **325300** ft³
